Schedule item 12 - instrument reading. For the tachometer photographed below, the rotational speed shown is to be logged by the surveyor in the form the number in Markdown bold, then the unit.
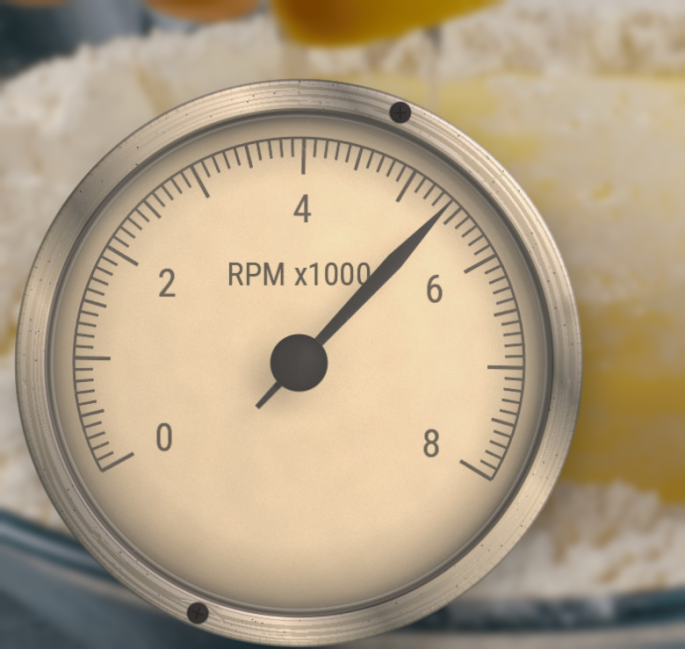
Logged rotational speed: **5400** rpm
